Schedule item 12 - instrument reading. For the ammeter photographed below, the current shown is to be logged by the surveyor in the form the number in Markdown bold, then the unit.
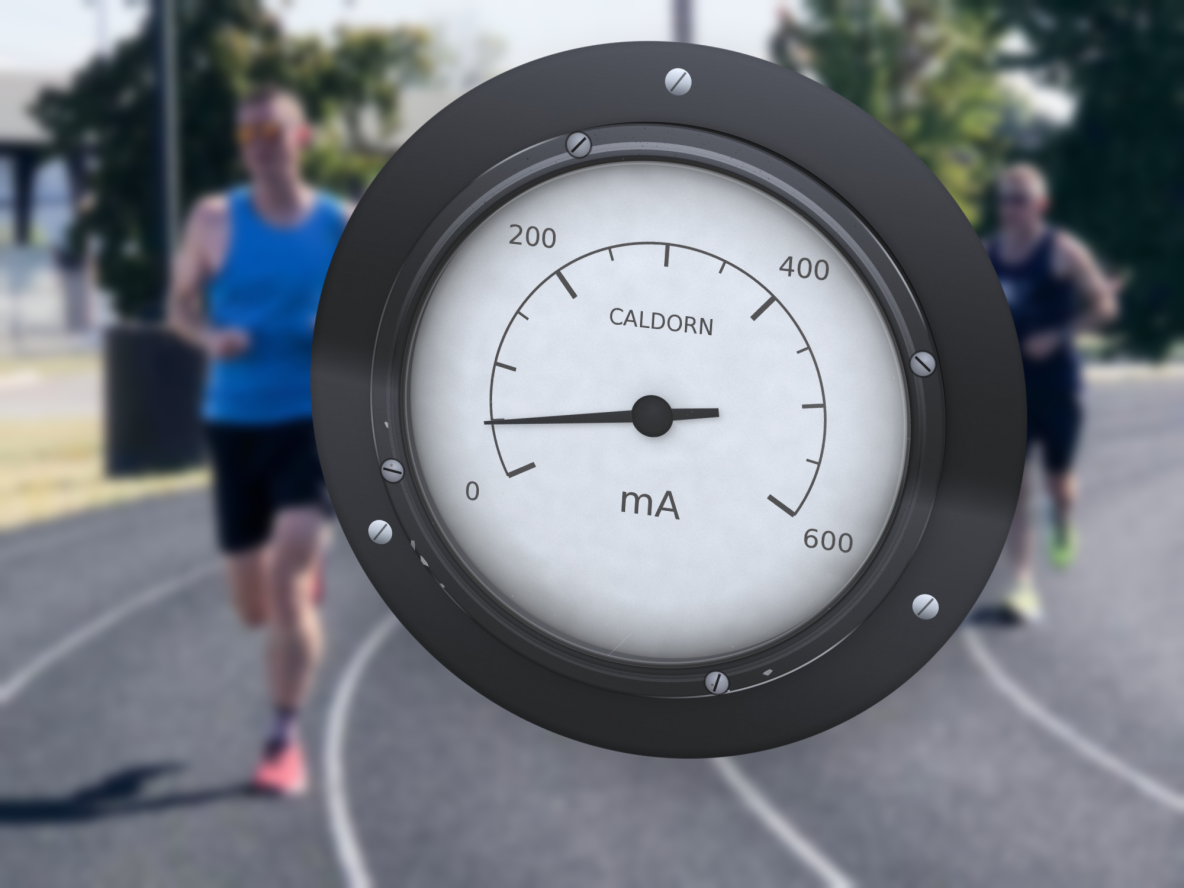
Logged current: **50** mA
